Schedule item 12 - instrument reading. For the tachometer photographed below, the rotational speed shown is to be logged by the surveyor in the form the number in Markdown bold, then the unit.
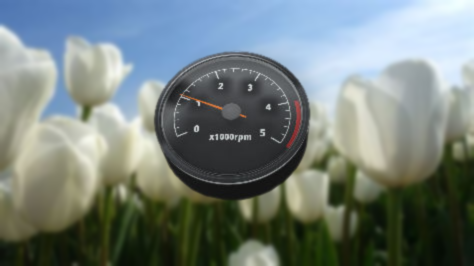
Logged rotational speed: **1000** rpm
